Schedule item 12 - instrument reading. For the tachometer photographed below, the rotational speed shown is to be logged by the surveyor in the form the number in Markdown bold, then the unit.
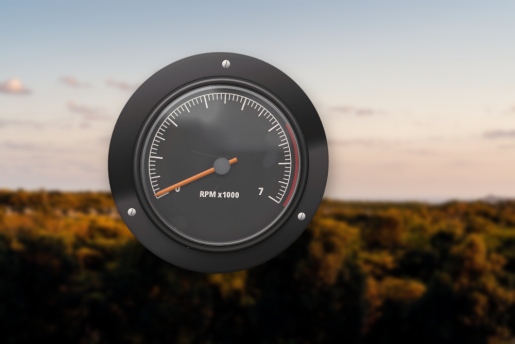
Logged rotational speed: **100** rpm
